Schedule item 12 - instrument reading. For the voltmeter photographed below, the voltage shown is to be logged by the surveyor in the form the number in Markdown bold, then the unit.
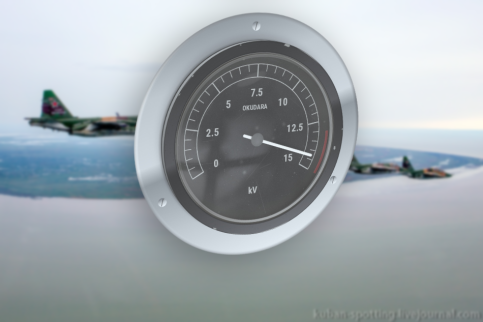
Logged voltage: **14.25** kV
